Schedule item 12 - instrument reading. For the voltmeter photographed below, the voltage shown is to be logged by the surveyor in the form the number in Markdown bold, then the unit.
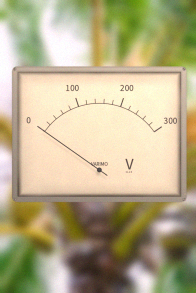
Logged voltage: **0** V
